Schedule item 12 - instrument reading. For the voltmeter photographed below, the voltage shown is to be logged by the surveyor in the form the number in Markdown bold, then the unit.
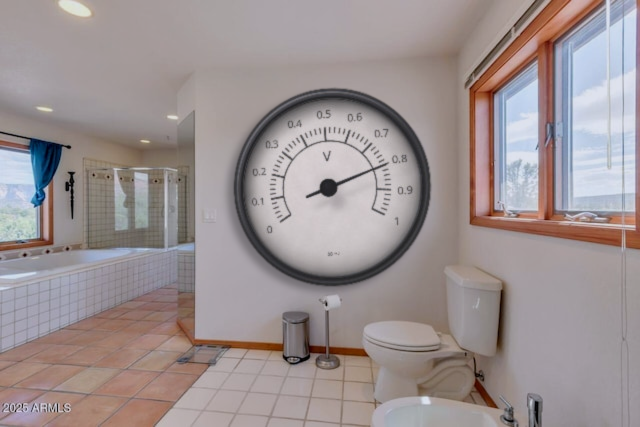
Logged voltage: **0.8** V
